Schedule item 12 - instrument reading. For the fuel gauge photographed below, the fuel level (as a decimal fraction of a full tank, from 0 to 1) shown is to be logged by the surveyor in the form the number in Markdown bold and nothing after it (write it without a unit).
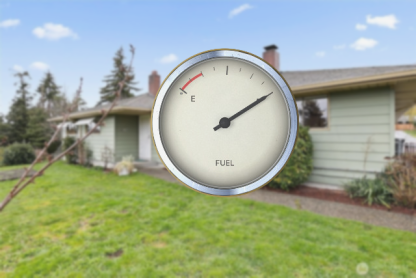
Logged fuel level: **1**
